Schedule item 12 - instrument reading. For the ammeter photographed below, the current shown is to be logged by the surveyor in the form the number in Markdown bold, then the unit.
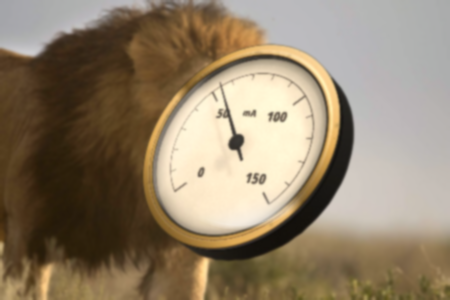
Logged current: **55** mA
